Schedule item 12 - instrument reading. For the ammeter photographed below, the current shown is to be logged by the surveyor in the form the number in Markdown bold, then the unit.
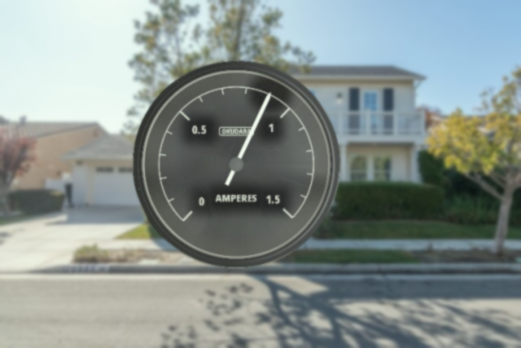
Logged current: **0.9** A
